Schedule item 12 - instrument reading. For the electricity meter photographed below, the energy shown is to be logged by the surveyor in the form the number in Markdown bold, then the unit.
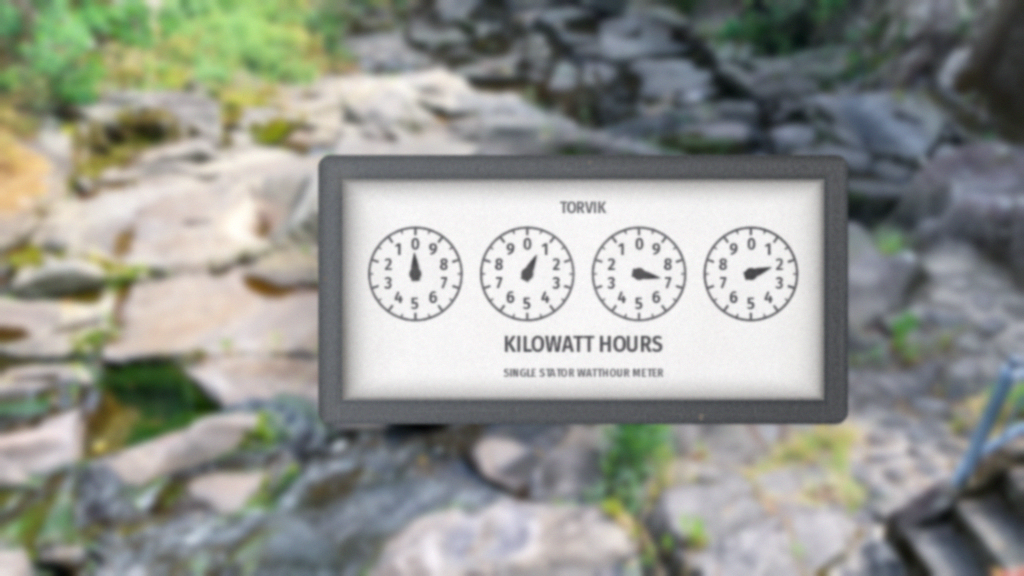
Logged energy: **72** kWh
